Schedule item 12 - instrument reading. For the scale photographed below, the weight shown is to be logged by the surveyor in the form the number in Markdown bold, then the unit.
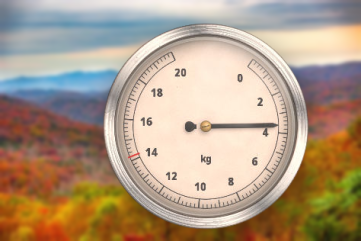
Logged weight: **3.6** kg
